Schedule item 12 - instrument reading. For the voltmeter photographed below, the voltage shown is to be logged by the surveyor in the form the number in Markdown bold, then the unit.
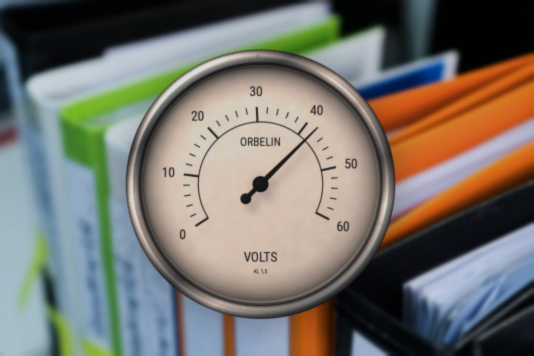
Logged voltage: **42** V
